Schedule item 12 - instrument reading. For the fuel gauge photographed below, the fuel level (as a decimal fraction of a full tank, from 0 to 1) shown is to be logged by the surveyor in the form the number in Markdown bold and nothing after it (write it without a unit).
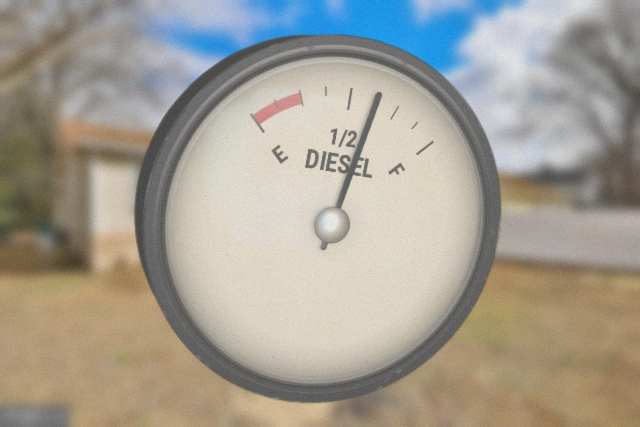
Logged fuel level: **0.625**
